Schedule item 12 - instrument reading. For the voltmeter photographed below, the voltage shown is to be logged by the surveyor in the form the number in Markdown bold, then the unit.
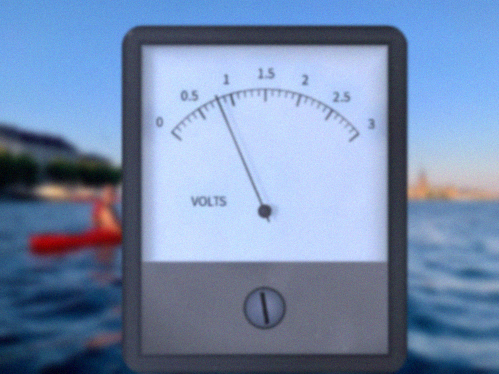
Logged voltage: **0.8** V
